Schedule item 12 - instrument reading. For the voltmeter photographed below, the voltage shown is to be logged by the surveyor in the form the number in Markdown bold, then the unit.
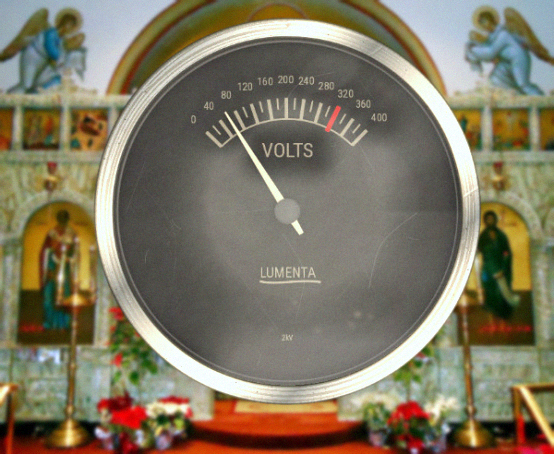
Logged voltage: **60** V
